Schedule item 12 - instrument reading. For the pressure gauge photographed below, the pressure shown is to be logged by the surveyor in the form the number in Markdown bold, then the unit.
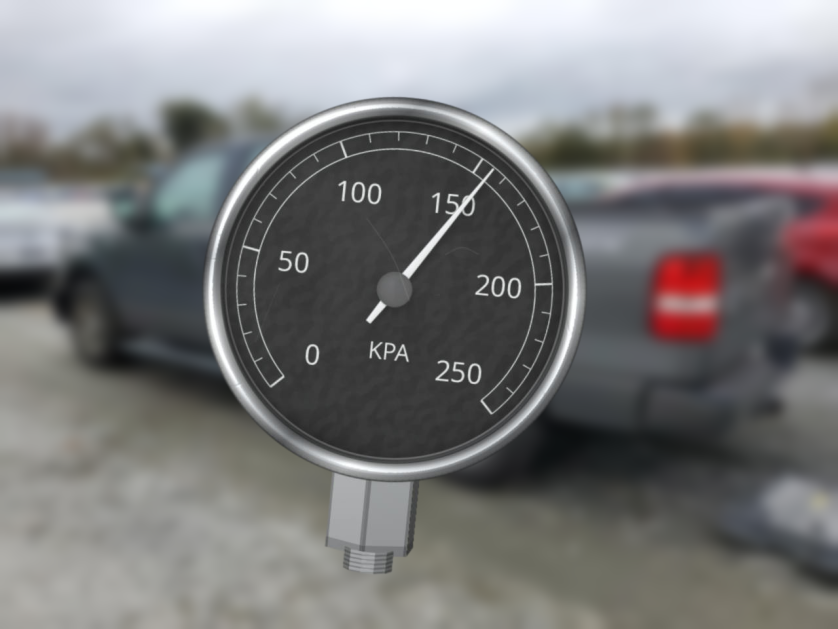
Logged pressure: **155** kPa
